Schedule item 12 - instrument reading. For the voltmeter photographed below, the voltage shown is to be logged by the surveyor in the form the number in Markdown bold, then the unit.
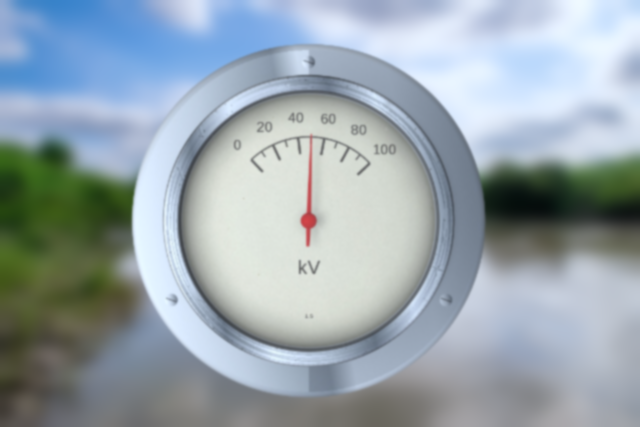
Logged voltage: **50** kV
